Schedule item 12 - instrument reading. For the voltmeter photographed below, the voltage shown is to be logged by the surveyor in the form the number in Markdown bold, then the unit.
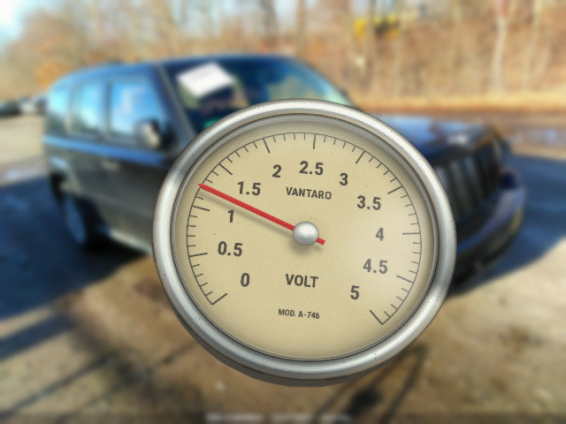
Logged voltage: **1.2** V
